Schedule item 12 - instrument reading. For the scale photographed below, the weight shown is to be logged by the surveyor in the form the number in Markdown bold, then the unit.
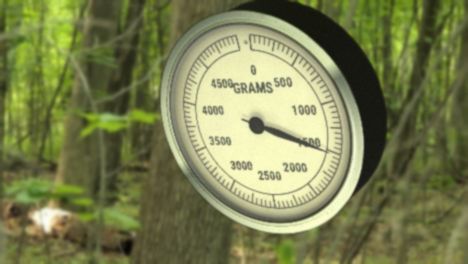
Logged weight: **1500** g
